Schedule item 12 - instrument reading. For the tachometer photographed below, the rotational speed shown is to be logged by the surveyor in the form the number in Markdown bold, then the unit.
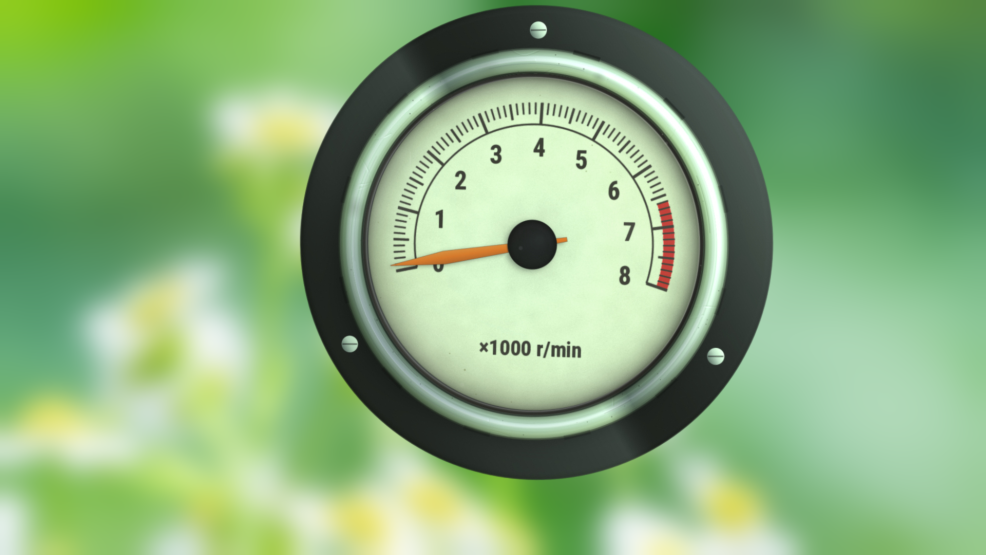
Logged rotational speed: **100** rpm
